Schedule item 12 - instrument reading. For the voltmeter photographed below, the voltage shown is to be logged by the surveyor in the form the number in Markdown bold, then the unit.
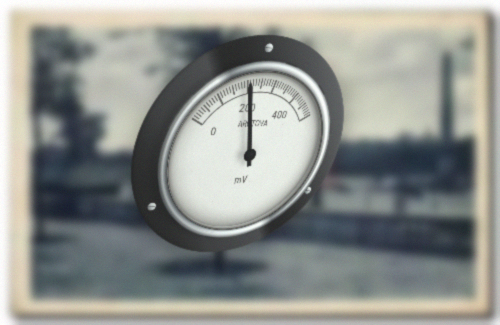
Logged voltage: **200** mV
